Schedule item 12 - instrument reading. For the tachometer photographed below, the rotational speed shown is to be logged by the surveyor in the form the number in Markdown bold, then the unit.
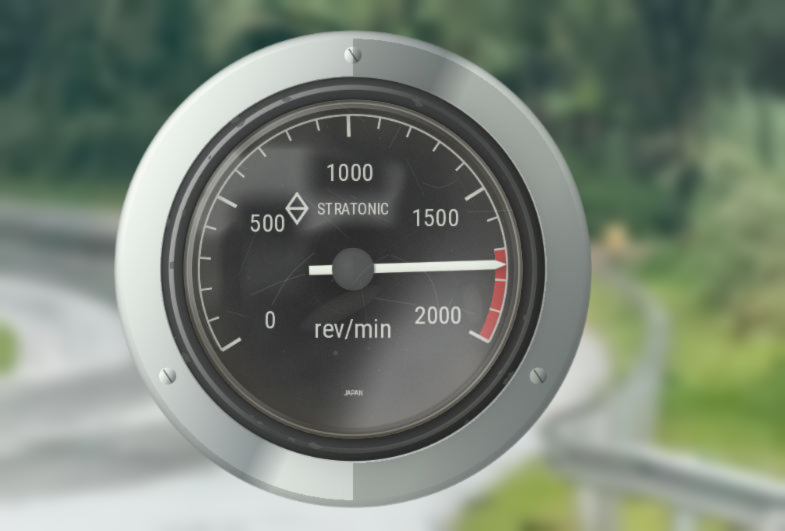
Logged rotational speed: **1750** rpm
